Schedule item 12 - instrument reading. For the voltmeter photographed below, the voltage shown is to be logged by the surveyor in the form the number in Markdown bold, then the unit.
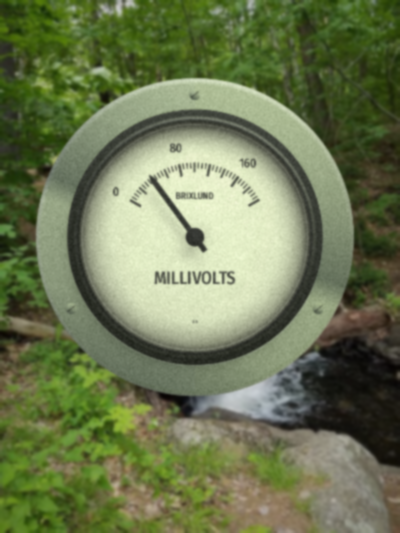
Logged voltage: **40** mV
